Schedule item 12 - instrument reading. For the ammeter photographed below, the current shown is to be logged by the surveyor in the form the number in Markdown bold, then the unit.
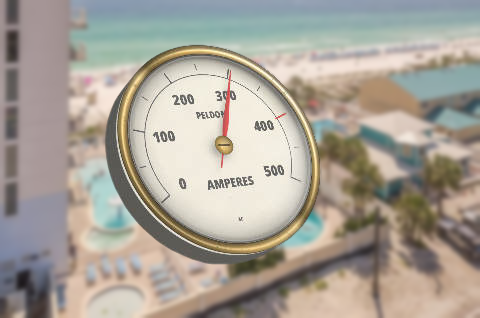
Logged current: **300** A
